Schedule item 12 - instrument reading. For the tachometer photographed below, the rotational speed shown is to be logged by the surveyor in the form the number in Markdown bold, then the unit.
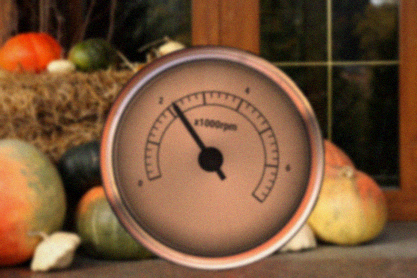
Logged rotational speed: **2200** rpm
